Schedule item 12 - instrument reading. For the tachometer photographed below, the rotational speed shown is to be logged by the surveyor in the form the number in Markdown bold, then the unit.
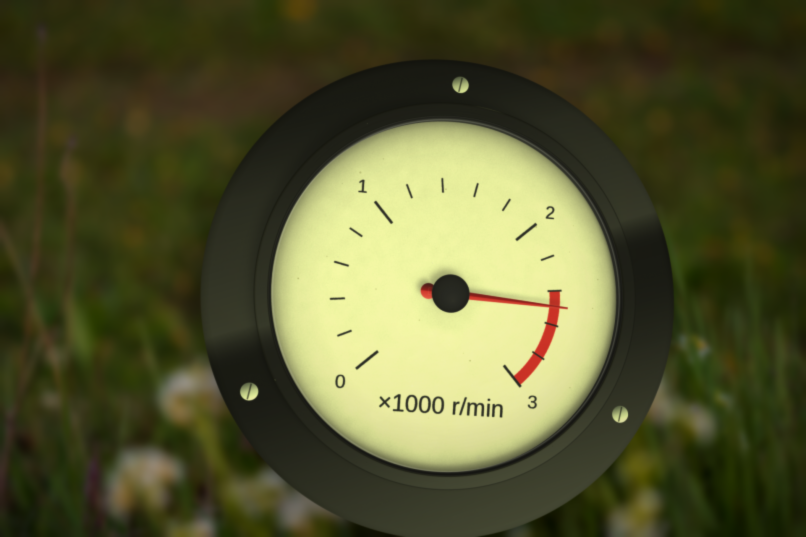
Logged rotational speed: **2500** rpm
